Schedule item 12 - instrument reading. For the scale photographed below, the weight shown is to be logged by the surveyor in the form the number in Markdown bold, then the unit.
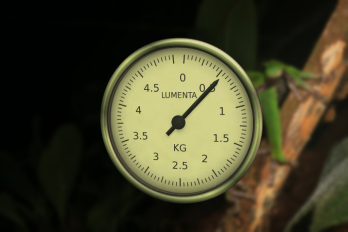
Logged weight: **0.55** kg
